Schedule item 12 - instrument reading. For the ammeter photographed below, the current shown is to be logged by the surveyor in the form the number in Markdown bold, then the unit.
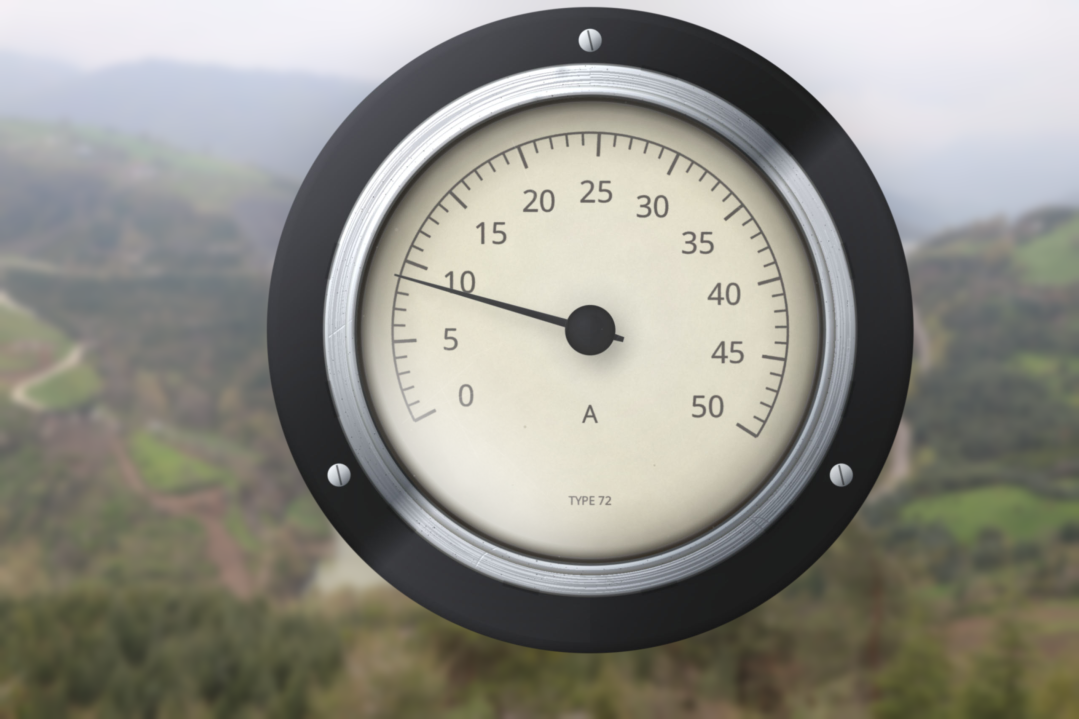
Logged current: **9** A
